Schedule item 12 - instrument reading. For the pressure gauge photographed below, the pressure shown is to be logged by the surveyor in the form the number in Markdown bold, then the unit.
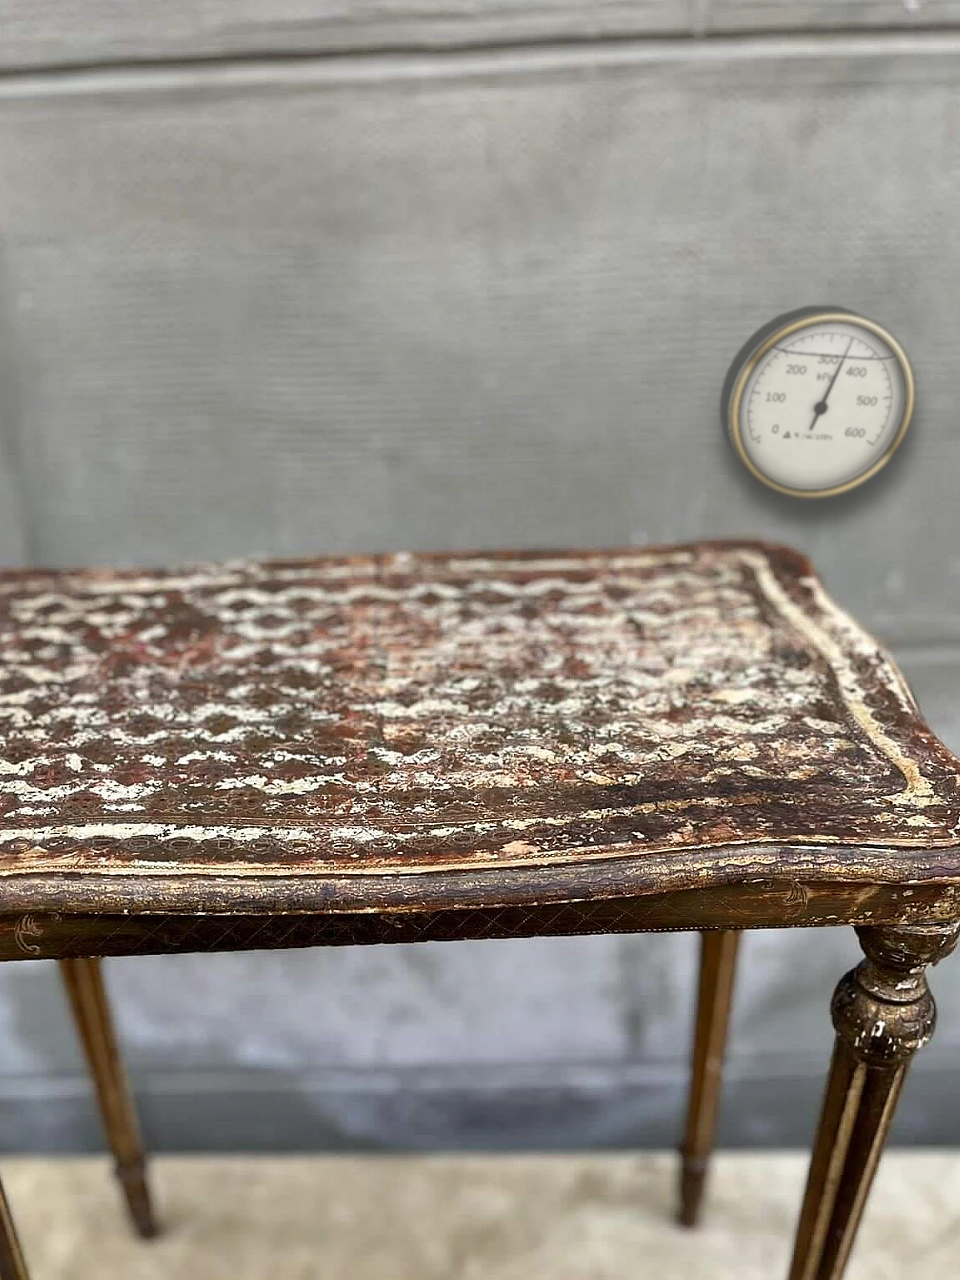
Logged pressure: **340** kPa
